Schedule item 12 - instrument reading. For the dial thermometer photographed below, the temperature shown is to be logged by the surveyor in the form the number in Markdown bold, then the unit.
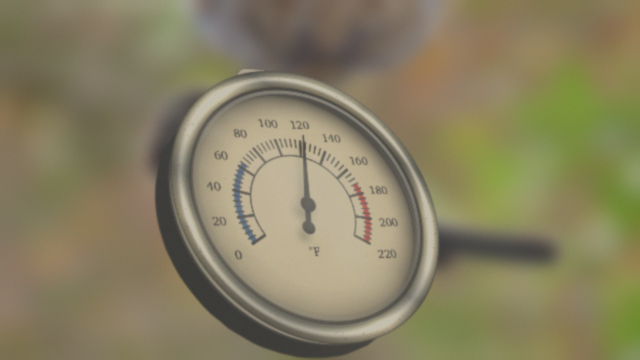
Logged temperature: **120** °F
